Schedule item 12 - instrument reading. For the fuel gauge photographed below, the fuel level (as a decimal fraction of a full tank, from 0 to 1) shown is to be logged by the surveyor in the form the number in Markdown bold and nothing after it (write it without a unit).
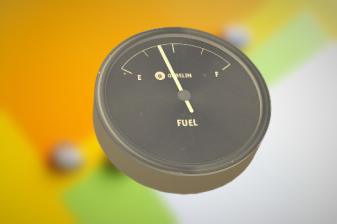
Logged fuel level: **0.375**
